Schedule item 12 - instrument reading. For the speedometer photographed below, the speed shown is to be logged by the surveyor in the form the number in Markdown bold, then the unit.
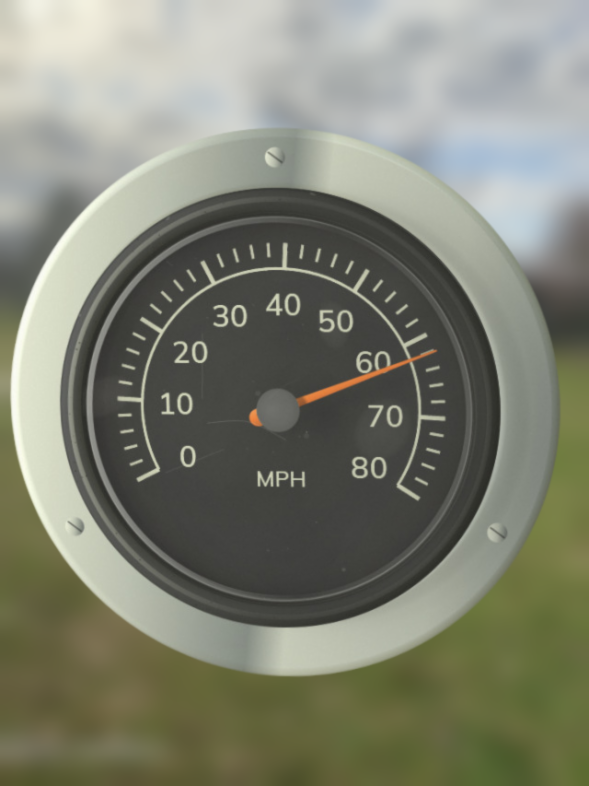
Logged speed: **62** mph
